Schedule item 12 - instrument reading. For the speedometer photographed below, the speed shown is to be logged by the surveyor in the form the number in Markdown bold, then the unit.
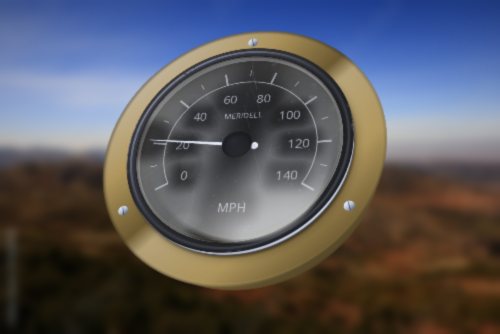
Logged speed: **20** mph
